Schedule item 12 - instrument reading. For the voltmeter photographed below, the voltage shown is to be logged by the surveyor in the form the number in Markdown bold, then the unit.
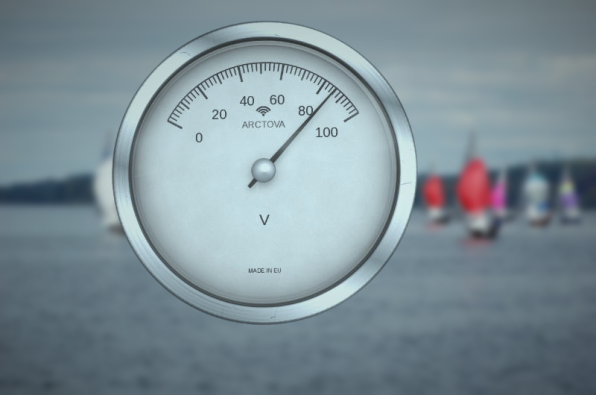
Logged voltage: **86** V
